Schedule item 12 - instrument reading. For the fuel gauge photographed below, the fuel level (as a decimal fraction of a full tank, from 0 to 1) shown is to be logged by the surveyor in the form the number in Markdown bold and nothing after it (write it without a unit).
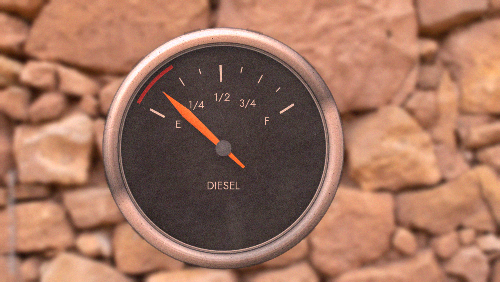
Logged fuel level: **0.125**
